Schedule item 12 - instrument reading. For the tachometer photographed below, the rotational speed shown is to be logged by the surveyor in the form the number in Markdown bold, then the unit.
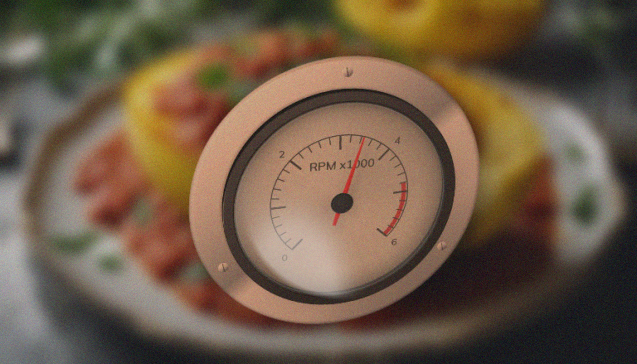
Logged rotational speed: **3400** rpm
